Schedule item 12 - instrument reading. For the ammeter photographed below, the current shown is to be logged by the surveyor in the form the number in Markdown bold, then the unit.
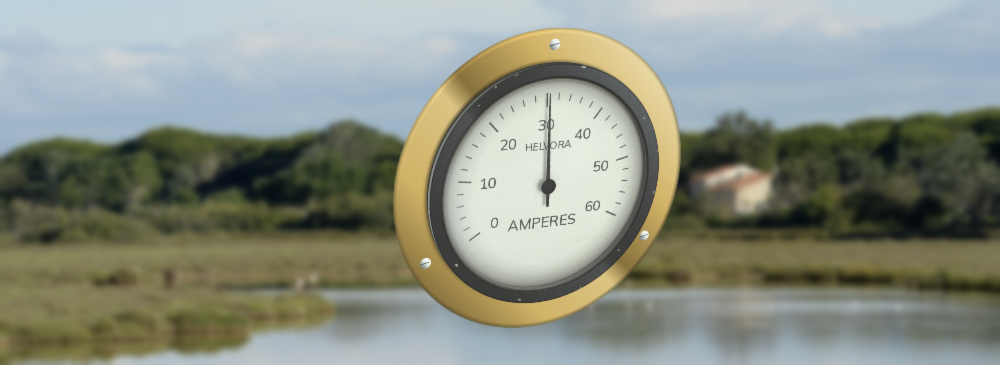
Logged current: **30** A
